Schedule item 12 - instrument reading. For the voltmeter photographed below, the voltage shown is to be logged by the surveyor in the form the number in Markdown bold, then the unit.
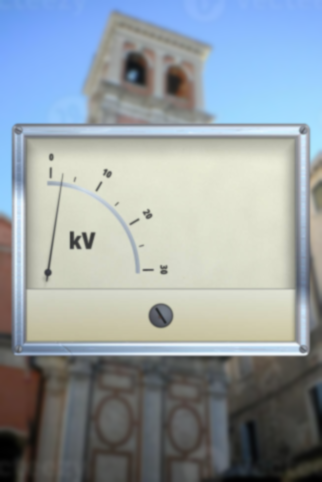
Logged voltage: **2.5** kV
